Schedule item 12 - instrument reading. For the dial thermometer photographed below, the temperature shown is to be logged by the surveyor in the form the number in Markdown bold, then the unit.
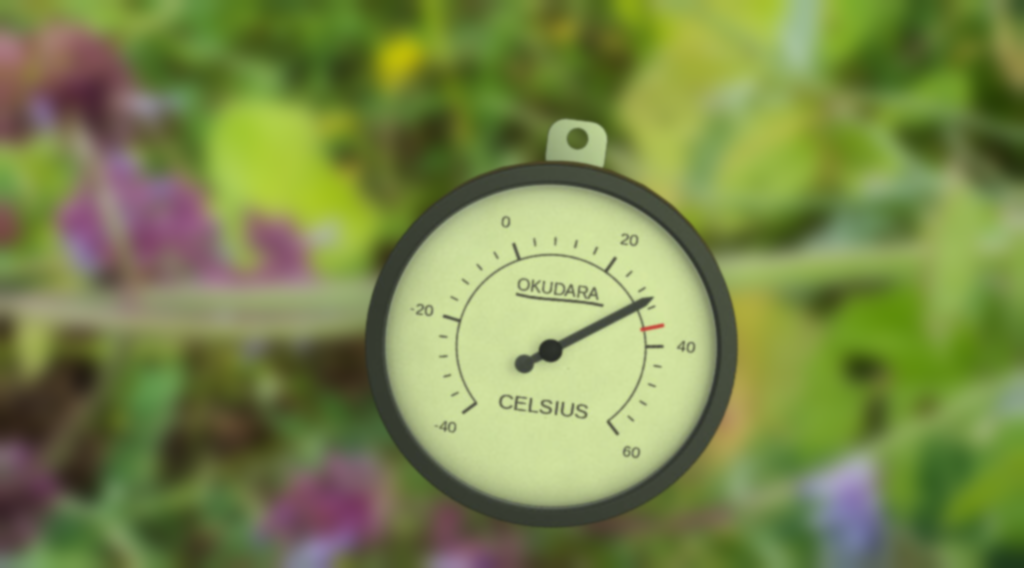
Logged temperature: **30** °C
